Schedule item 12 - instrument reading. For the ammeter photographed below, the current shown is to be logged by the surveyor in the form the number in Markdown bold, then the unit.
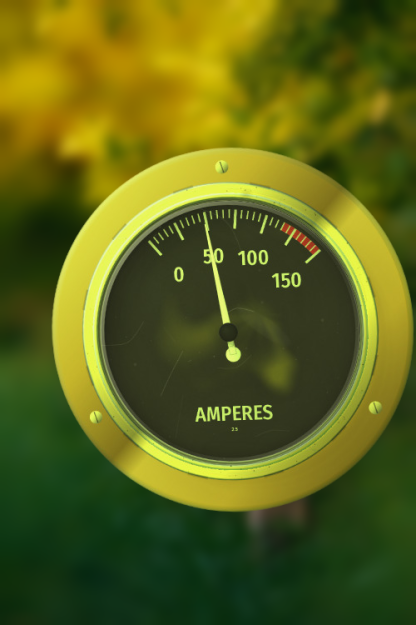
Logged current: **50** A
